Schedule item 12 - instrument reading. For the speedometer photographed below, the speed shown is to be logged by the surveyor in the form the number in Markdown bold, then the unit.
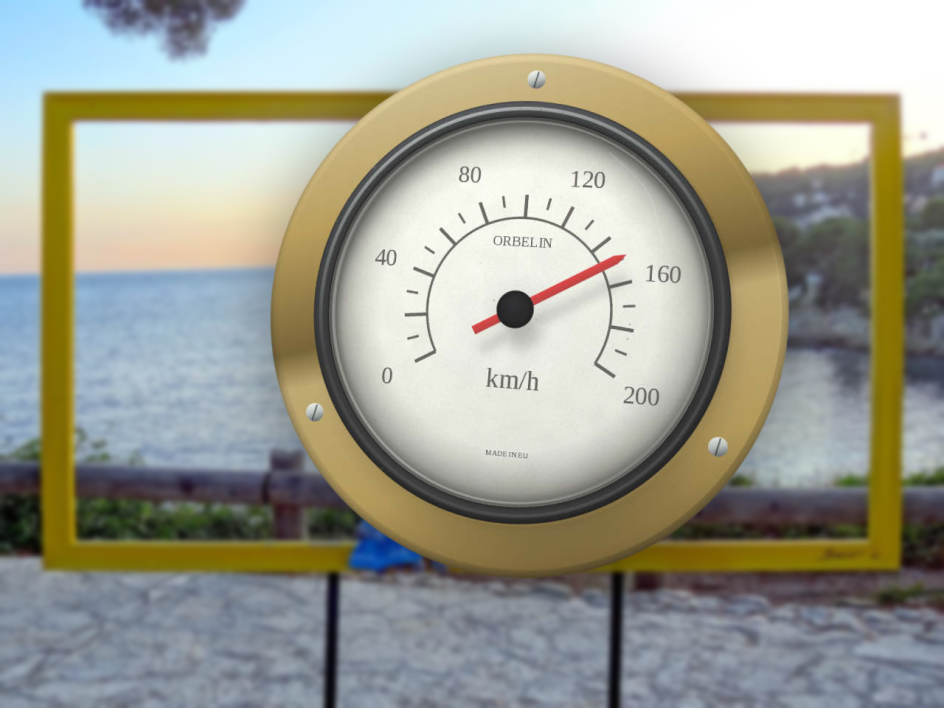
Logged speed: **150** km/h
